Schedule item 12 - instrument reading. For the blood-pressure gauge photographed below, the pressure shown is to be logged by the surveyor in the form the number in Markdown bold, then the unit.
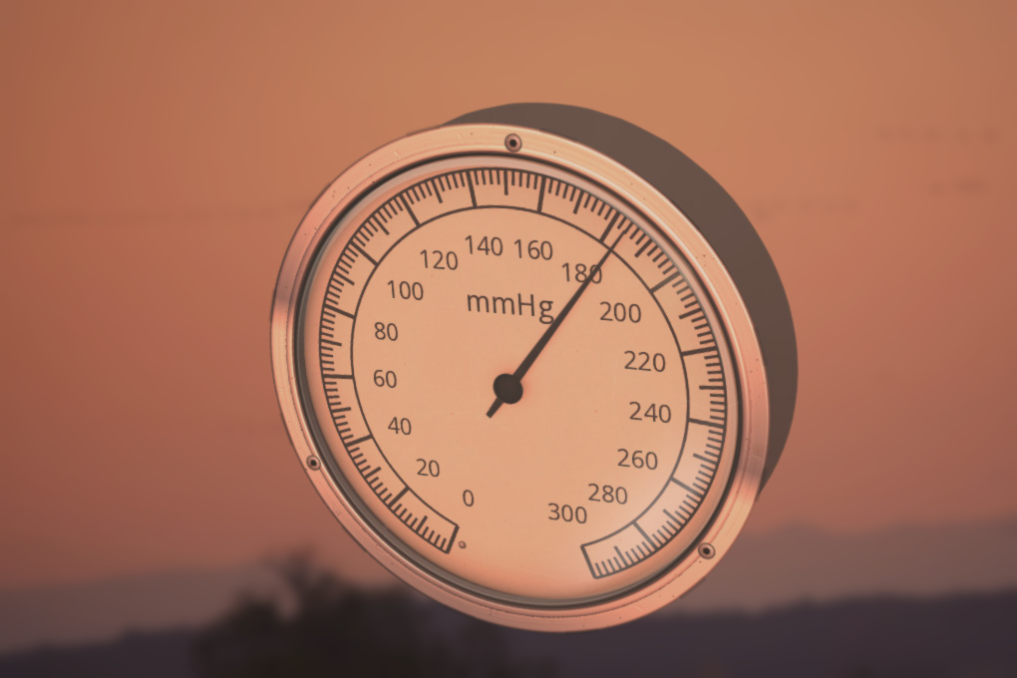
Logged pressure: **184** mmHg
